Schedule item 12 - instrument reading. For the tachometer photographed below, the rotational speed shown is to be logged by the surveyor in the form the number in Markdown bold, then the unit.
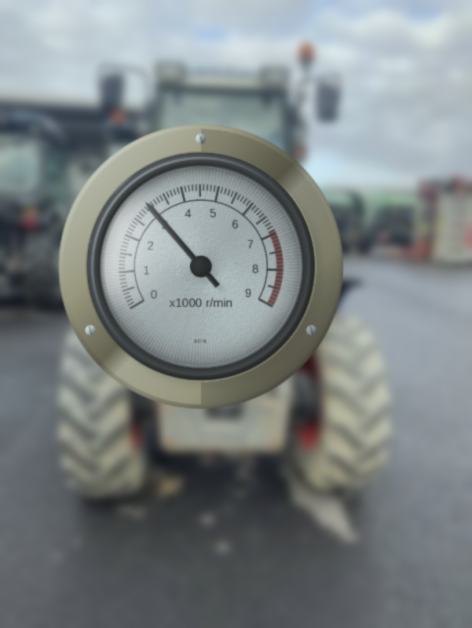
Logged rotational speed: **3000** rpm
